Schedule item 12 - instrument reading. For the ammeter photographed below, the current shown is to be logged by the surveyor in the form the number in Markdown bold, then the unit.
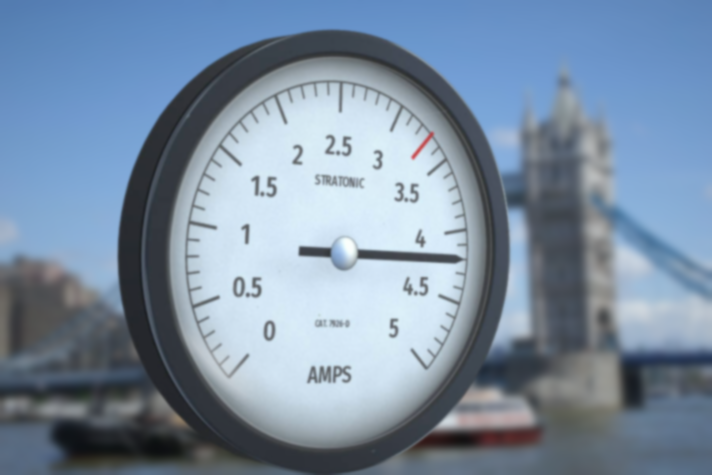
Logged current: **4.2** A
